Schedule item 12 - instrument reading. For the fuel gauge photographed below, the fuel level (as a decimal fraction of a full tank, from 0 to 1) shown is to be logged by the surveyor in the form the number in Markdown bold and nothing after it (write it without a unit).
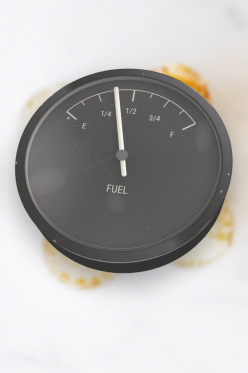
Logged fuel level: **0.375**
